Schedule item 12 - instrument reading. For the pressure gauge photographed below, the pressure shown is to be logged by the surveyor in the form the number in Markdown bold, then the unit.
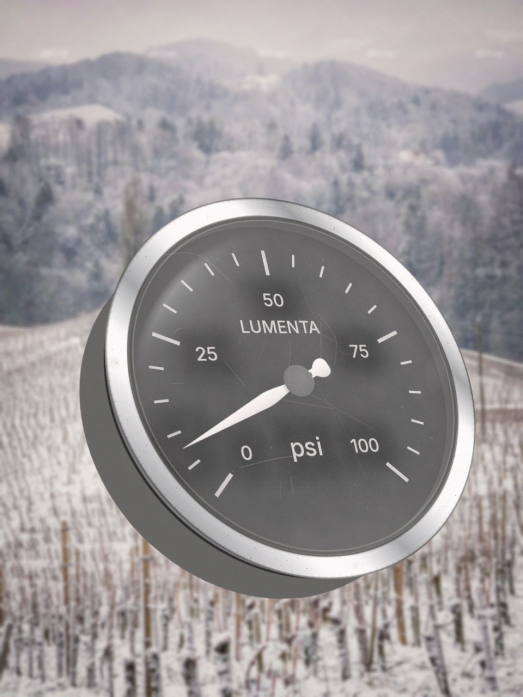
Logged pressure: **7.5** psi
